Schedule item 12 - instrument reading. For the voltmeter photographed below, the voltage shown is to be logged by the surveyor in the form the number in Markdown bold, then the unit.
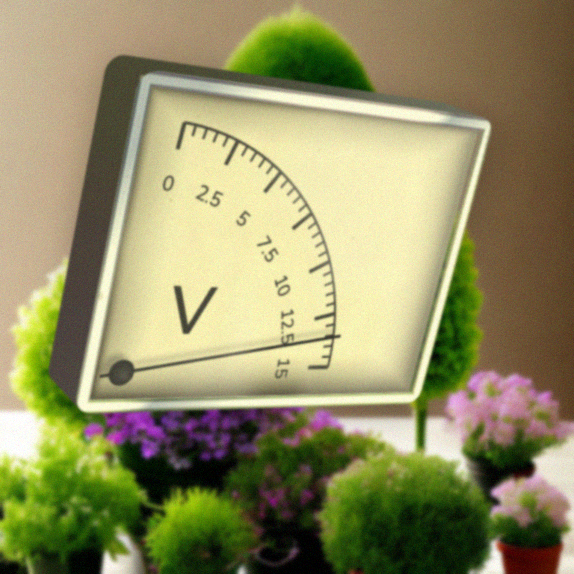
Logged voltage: **13.5** V
